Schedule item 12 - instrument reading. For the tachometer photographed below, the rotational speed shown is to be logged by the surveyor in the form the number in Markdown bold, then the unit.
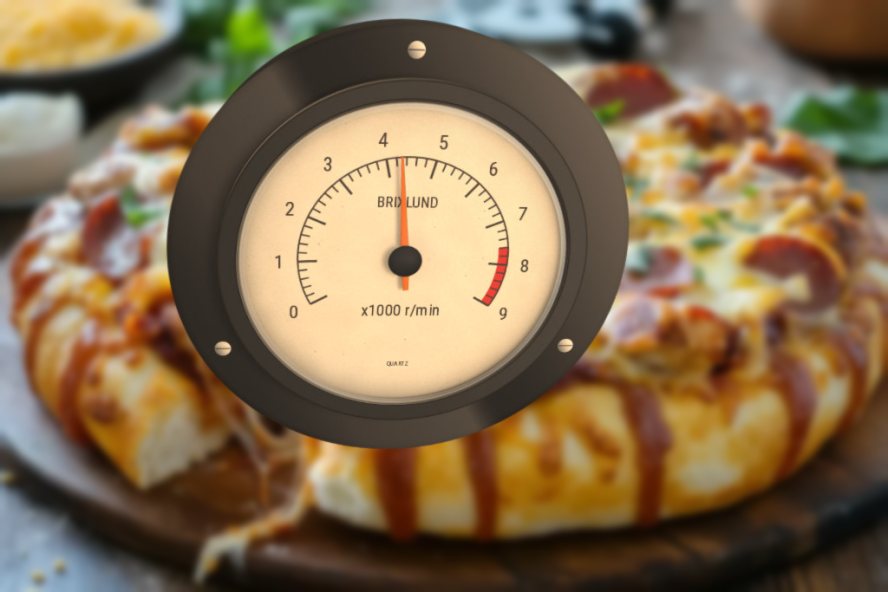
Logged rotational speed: **4300** rpm
